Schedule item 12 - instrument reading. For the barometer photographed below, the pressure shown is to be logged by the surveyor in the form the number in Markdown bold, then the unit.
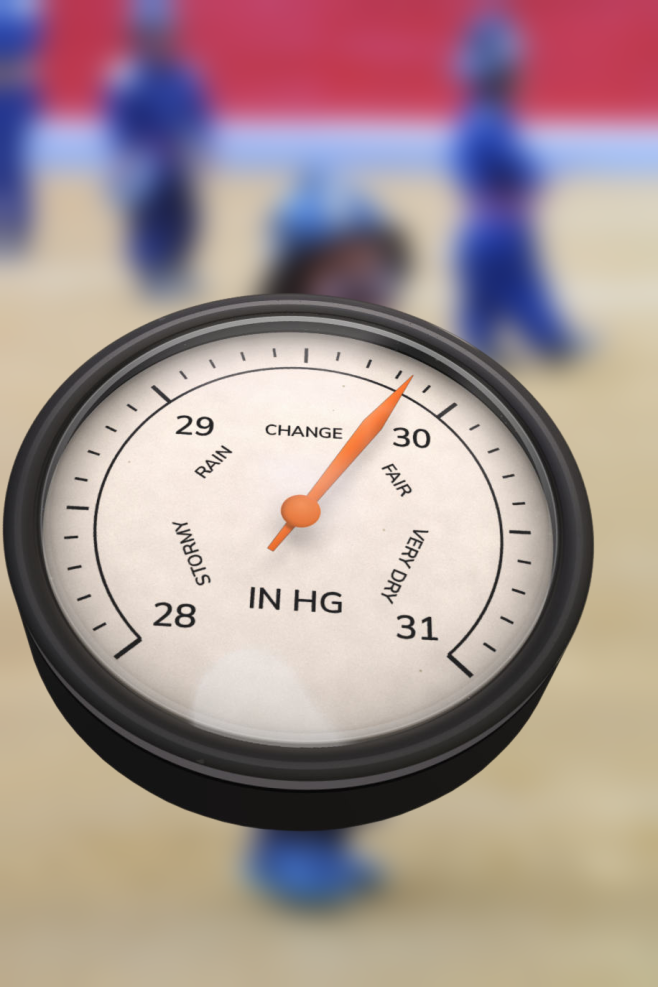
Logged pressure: **29.85** inHg
